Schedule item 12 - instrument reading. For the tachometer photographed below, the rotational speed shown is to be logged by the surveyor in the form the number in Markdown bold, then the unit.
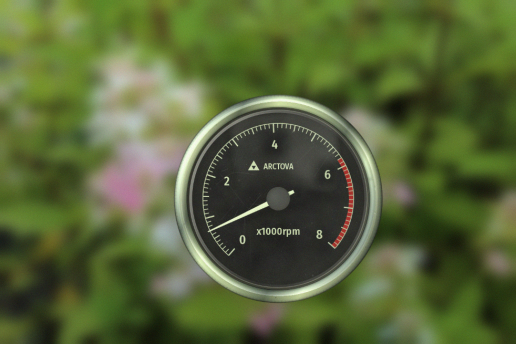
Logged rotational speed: **700** rpm
